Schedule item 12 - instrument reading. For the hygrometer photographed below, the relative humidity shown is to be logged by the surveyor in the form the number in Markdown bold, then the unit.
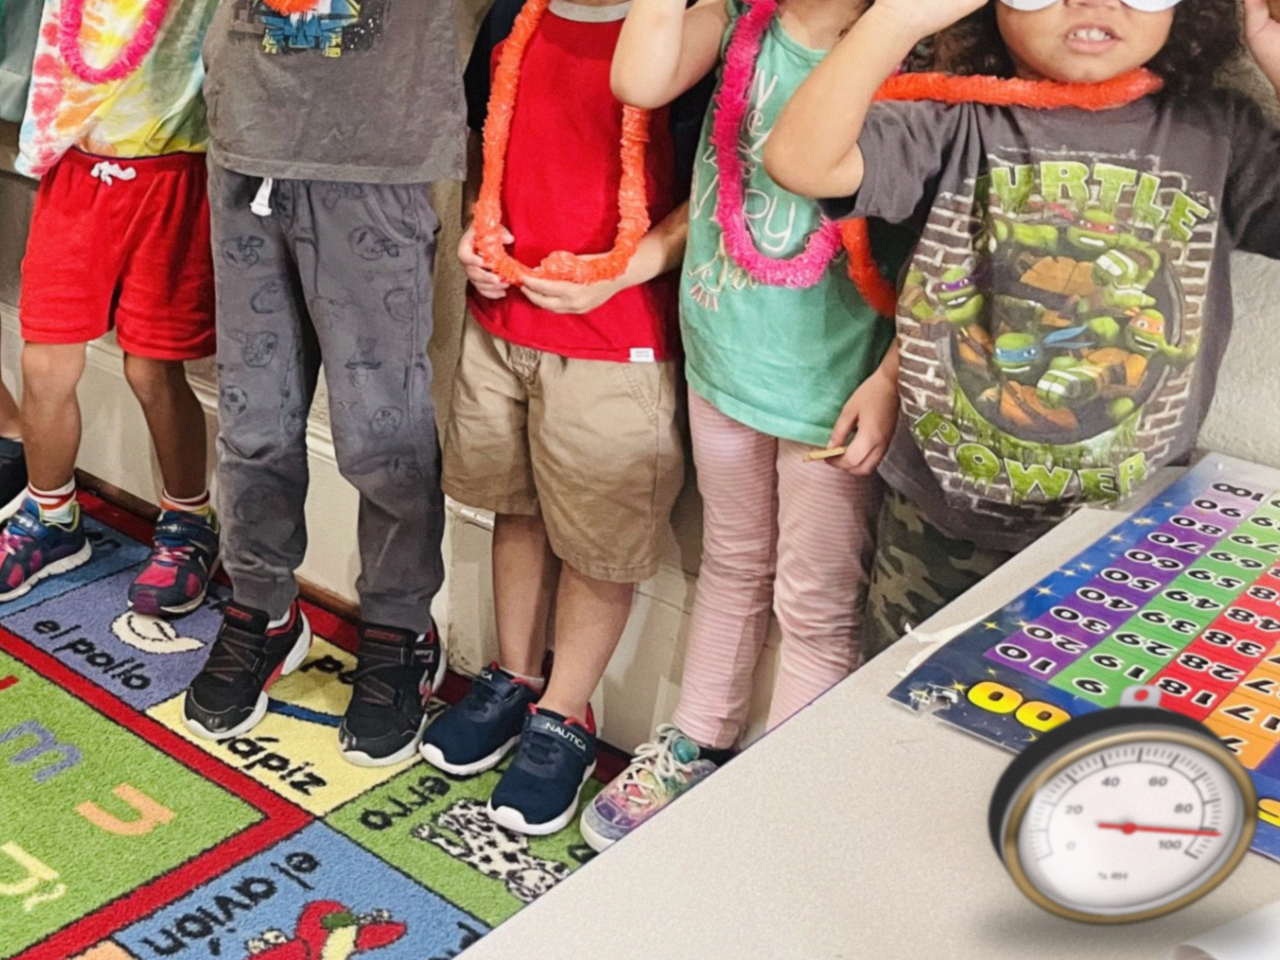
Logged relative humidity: **90** %
